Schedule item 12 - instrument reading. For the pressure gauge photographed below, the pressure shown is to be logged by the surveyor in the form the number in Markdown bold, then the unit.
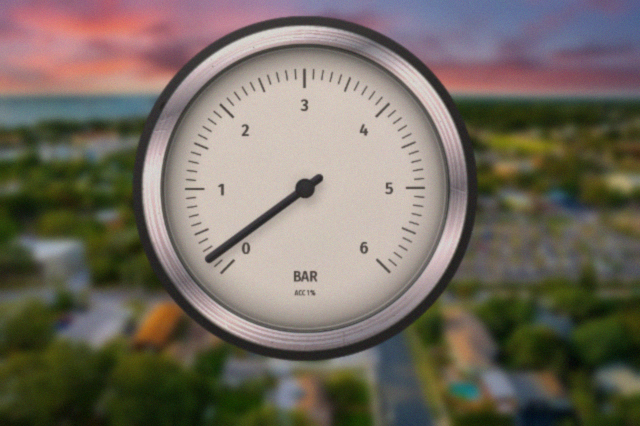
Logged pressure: **0.2** bar
